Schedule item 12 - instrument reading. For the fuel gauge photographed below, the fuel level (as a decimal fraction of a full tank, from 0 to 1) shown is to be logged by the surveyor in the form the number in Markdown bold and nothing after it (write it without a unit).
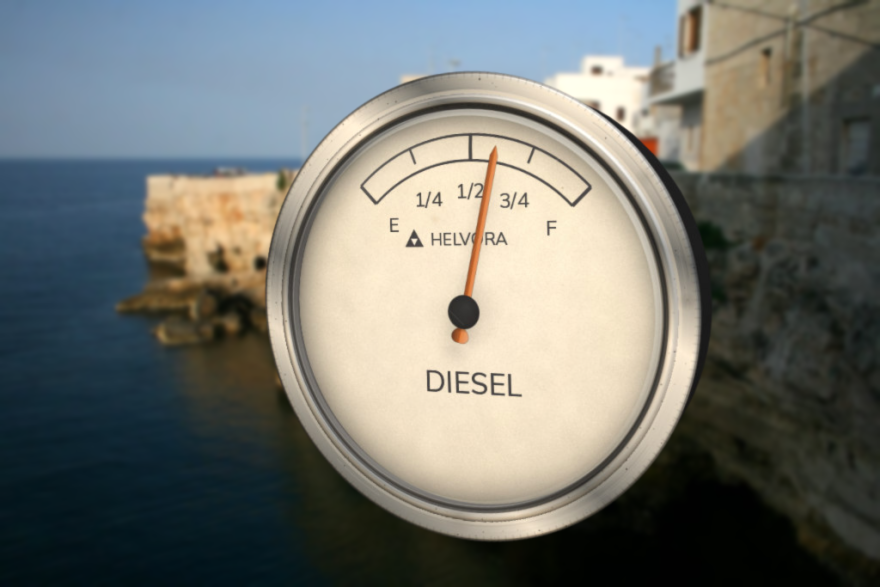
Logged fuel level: **0.625**
